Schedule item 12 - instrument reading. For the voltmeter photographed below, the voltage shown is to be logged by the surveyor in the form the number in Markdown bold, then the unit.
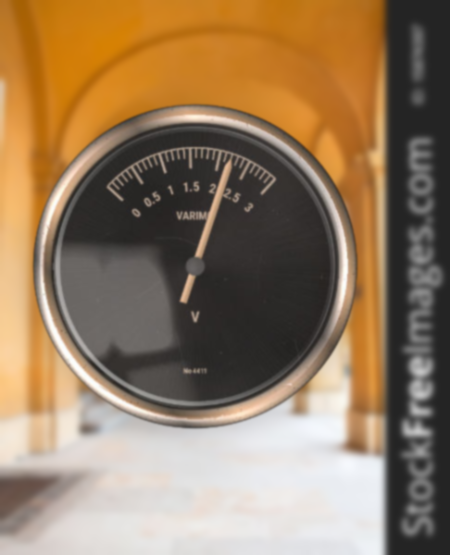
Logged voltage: **2.2** V
